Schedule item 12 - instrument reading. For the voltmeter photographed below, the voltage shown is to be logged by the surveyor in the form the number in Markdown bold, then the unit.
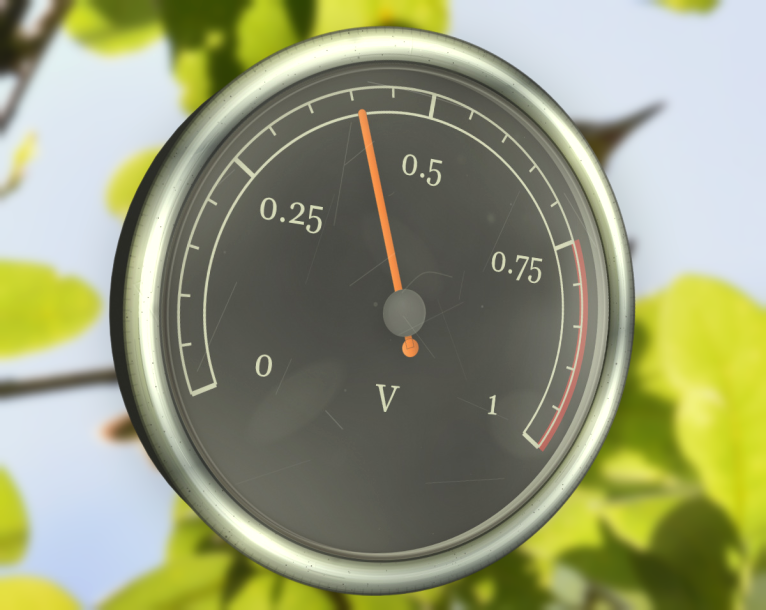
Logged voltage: **0.4** V
